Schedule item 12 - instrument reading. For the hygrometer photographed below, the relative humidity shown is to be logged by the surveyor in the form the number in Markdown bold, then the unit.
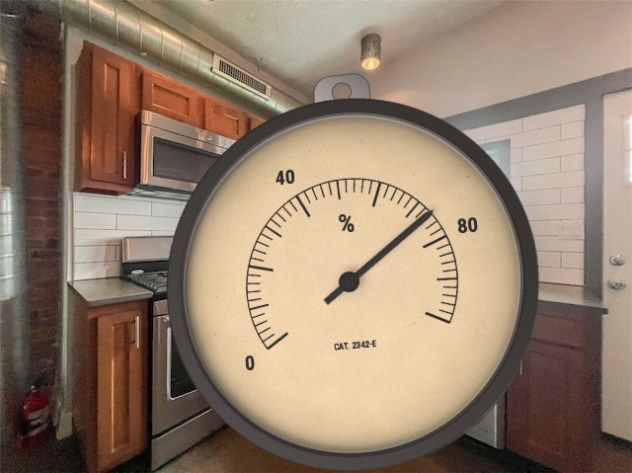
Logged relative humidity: **74** %
